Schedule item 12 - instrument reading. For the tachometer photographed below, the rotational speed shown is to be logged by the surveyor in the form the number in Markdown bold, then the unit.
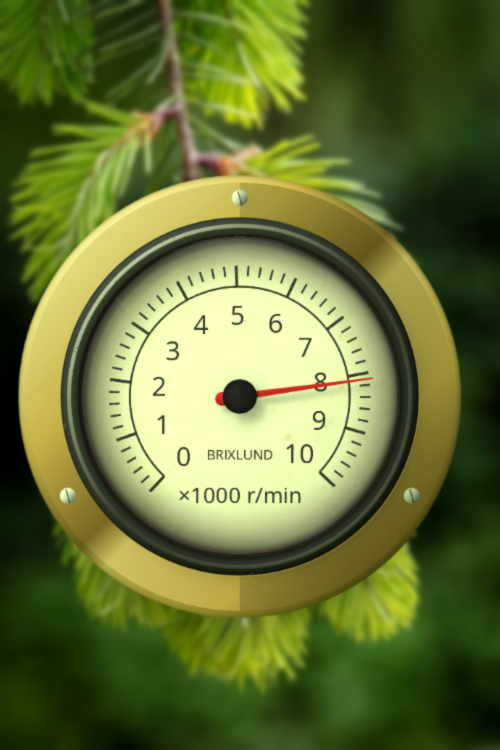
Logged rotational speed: **8100** rpm
